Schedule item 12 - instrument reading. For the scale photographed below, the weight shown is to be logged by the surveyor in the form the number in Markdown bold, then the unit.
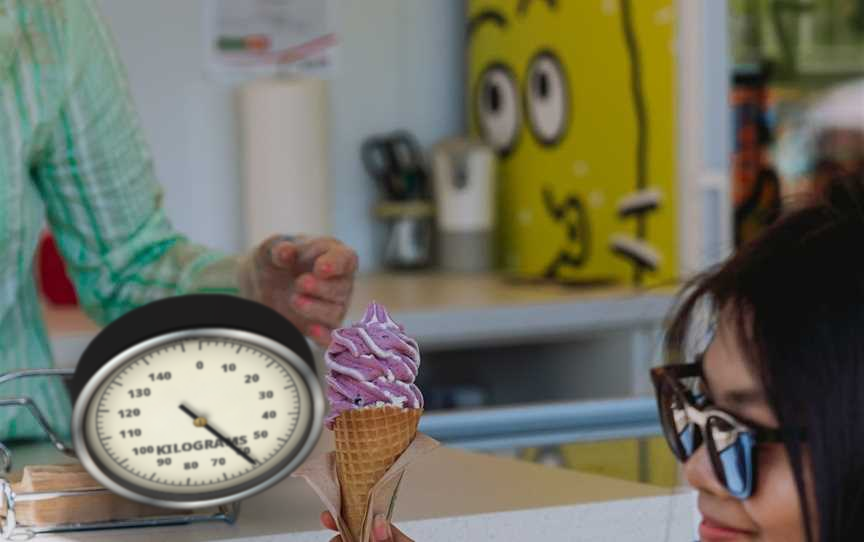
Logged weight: **60** kg
